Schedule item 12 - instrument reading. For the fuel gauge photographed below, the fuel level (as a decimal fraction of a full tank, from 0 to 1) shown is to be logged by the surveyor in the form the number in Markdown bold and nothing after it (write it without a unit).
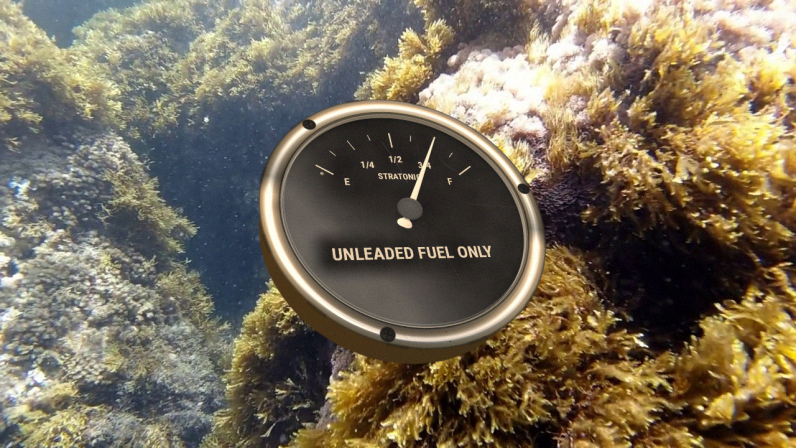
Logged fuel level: **0.75**
